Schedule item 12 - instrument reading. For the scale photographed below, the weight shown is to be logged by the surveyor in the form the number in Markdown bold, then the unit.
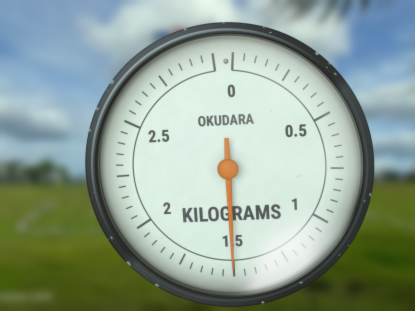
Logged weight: **1.5** kg
